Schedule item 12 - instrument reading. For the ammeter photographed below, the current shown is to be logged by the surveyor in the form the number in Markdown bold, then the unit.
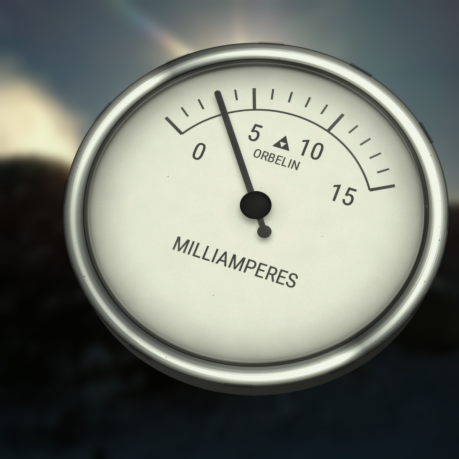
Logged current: **3** mA
